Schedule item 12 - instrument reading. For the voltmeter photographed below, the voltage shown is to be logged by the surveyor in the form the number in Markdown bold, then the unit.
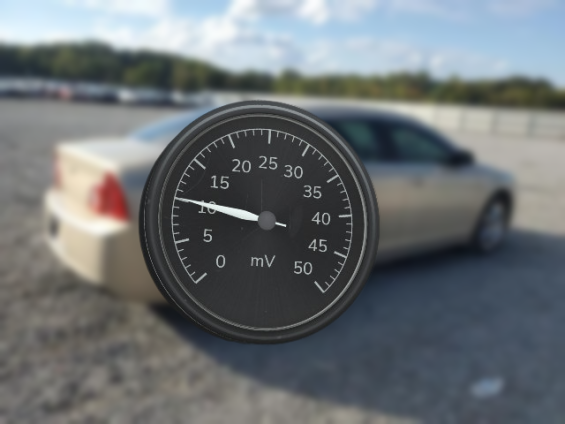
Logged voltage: **10** mV
